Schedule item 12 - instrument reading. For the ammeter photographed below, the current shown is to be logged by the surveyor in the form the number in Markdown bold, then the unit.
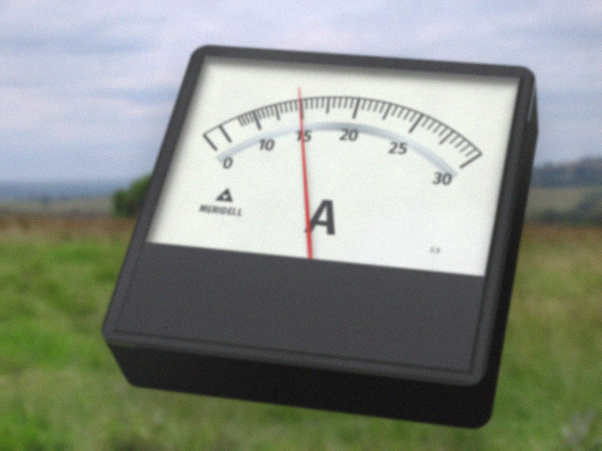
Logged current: **15** A
